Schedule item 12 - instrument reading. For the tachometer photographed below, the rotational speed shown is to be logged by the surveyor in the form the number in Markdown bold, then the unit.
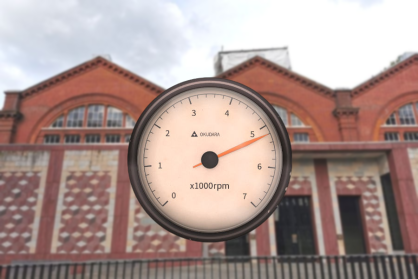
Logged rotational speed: **5200** rpm
